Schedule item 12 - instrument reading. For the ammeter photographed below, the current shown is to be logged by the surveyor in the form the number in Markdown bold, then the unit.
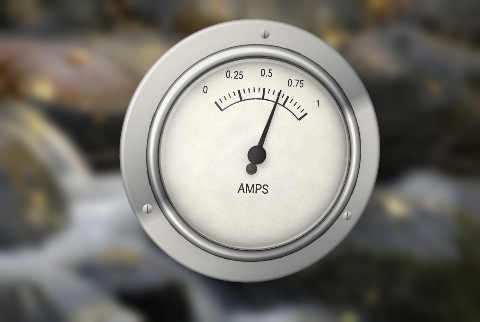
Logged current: **0.65** A
